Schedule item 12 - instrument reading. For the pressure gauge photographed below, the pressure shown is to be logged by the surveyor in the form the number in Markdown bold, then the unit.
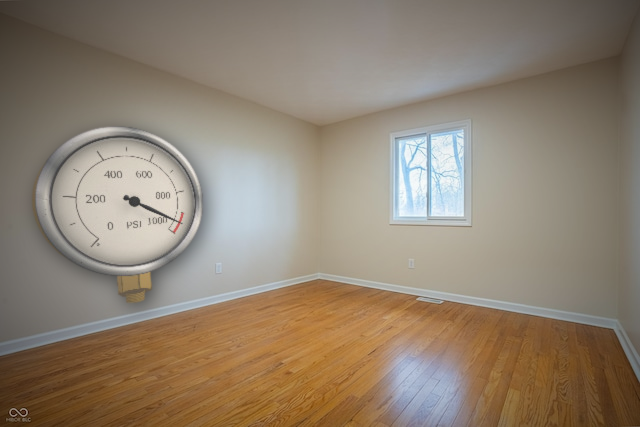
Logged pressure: **950** psi
